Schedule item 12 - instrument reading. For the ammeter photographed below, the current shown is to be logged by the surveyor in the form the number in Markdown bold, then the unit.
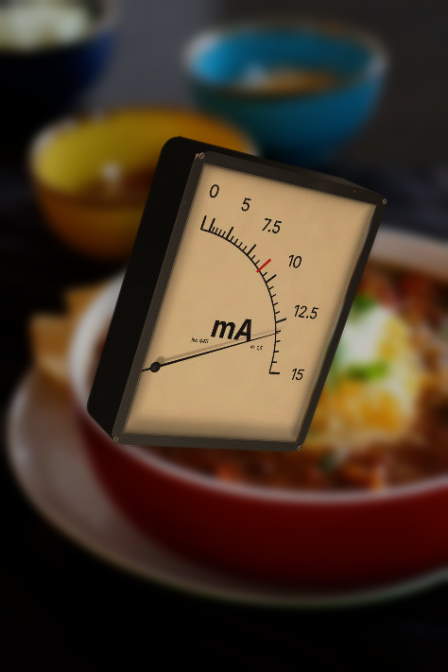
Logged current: **13** mA
